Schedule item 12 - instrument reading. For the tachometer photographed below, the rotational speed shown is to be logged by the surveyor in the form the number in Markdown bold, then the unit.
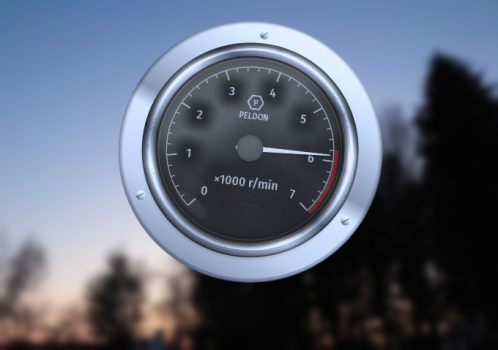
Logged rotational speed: **5900** rpm
